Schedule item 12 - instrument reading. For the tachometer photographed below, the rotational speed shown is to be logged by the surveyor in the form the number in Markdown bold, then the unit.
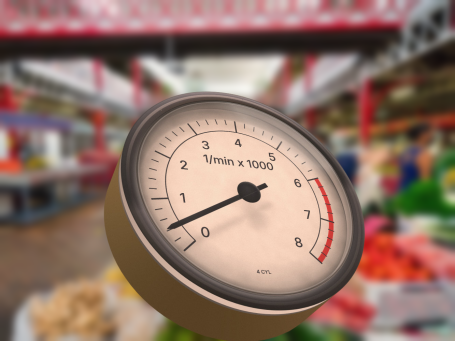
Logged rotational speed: **400** rpm
